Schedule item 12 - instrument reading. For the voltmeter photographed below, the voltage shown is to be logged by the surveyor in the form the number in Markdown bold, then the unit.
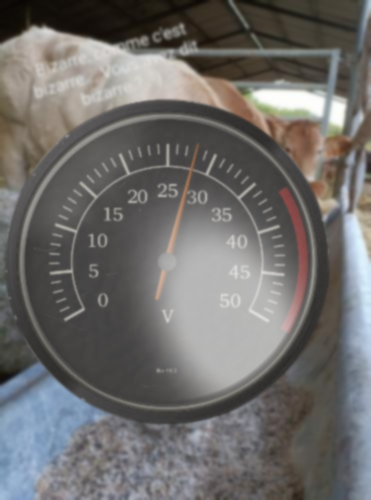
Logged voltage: **28** V
